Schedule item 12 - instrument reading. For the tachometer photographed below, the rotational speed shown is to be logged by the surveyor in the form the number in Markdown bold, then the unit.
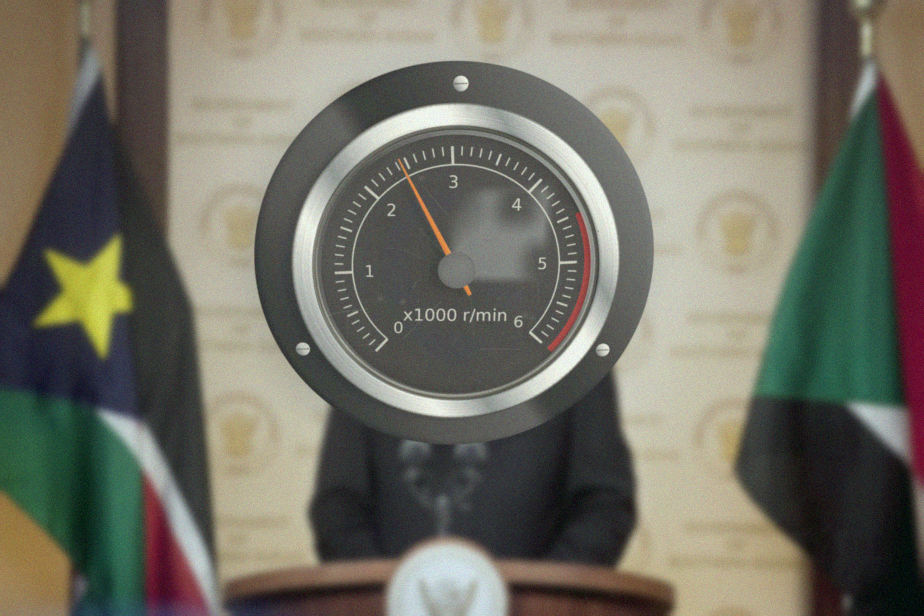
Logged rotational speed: **2450** rpm
